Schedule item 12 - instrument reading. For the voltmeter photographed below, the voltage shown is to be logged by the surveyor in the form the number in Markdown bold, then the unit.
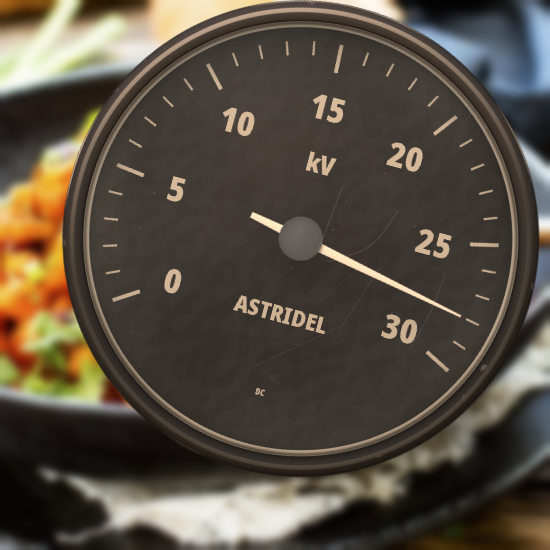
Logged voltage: **28** kV
